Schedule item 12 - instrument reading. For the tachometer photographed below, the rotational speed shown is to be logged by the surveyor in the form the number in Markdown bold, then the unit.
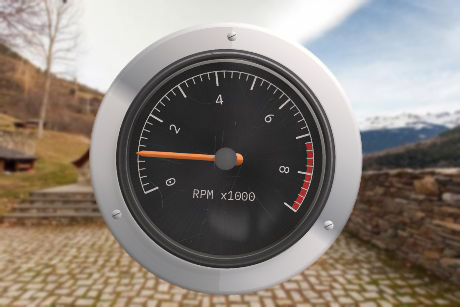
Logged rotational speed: **1000** rpm
